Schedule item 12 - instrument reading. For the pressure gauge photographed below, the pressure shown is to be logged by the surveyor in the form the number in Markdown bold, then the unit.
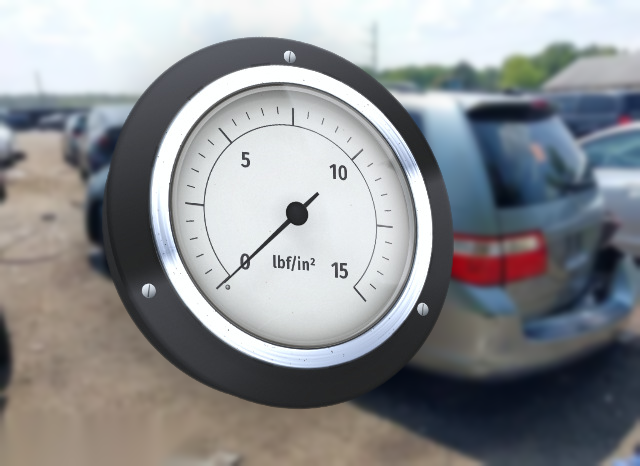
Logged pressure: **0** psi
